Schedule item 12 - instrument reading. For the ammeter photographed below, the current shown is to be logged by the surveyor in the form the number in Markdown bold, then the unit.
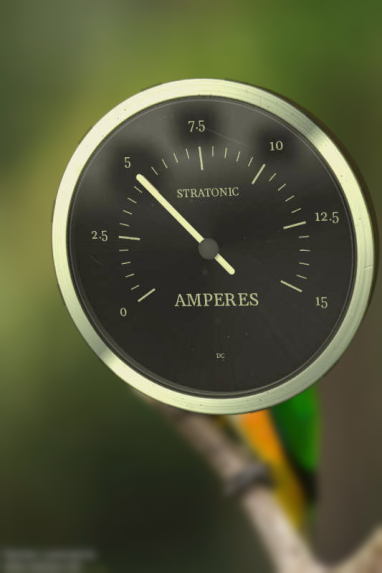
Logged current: **5** A
